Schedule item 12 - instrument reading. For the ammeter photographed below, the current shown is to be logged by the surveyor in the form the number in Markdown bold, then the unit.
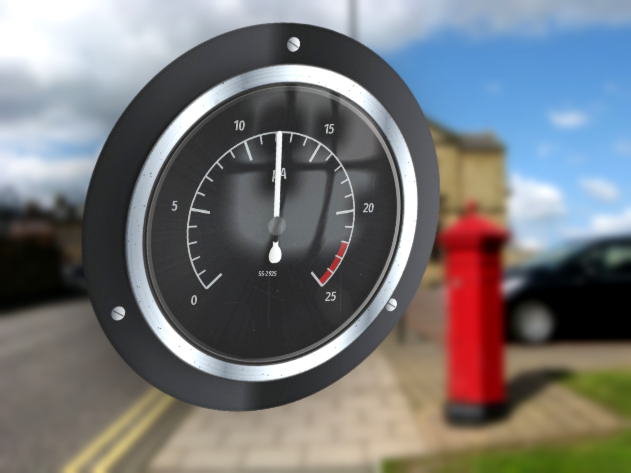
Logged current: **12** µA
